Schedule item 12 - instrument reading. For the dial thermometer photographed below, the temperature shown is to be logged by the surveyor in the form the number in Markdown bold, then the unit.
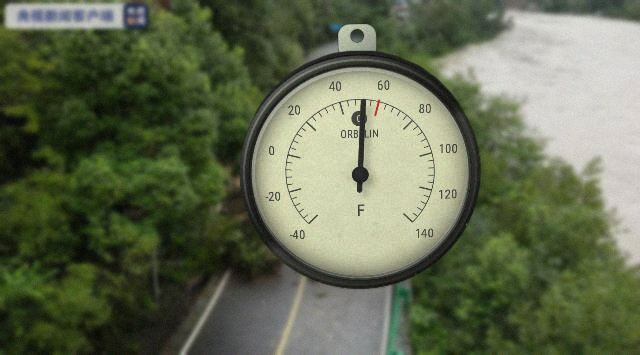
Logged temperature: **52** °F
